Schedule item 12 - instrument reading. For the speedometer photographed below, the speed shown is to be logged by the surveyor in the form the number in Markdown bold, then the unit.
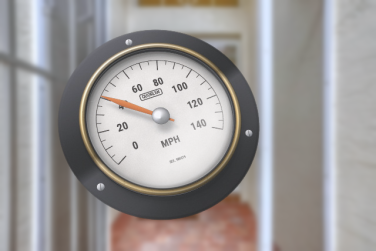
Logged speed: **40** mph
